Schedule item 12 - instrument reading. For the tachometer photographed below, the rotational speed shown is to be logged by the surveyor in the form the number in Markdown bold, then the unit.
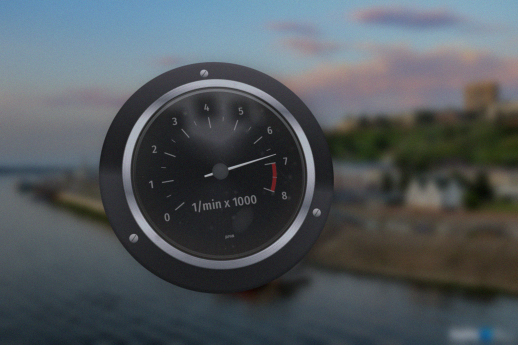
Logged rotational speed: **6750** rpm
